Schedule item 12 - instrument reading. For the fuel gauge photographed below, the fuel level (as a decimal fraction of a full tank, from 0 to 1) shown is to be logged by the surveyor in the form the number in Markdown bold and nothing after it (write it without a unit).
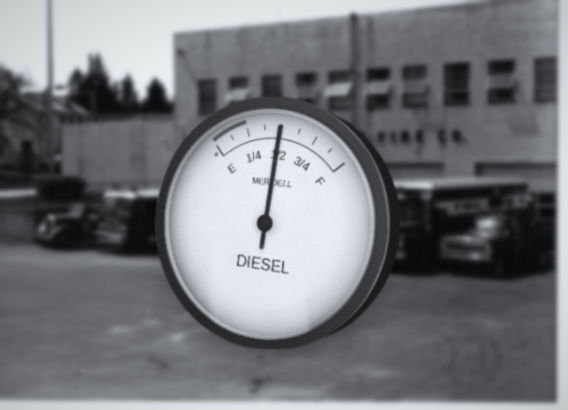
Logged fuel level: **0.5**
